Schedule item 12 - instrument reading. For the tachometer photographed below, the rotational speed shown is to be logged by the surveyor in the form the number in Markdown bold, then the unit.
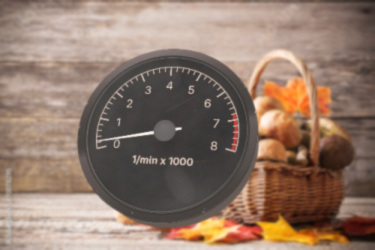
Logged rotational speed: **200** rpm
